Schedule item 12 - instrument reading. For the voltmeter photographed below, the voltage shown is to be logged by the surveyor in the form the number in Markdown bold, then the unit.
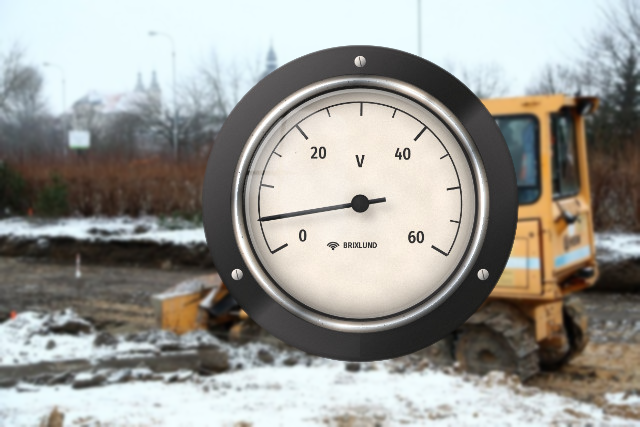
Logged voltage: **5** V
